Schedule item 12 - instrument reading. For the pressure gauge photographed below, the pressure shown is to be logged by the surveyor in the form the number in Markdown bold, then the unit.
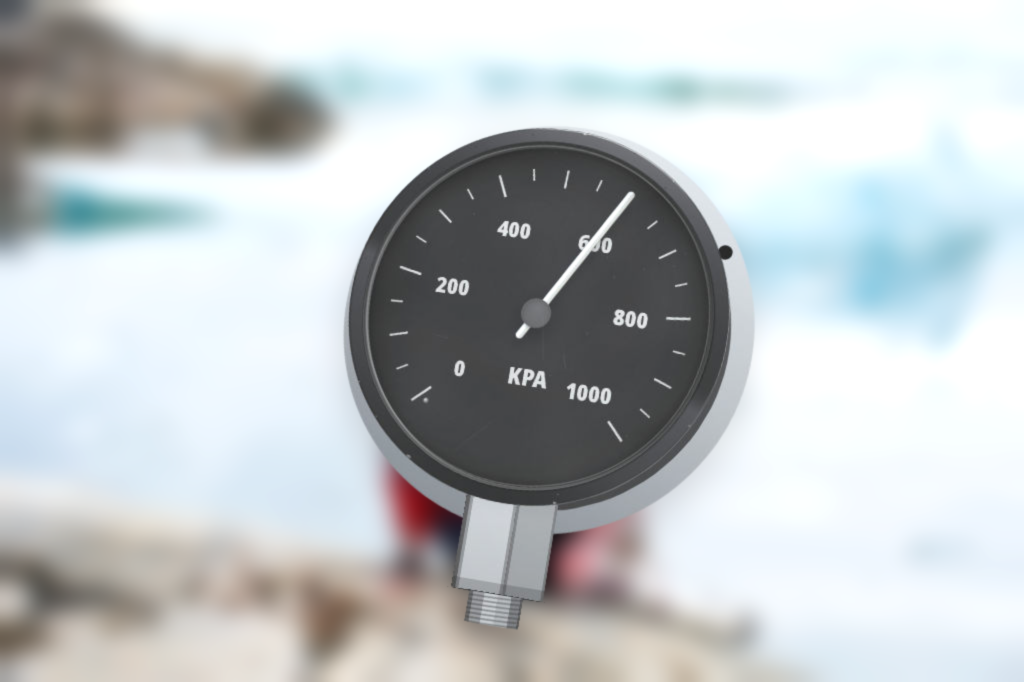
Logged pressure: **600** kPa
